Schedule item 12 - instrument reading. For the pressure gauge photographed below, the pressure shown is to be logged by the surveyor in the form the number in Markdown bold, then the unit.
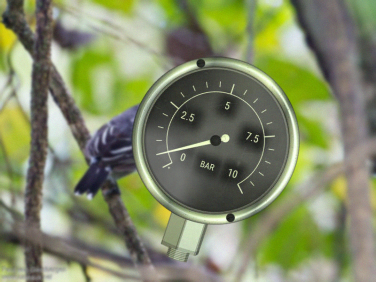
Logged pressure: **0.5** bar
